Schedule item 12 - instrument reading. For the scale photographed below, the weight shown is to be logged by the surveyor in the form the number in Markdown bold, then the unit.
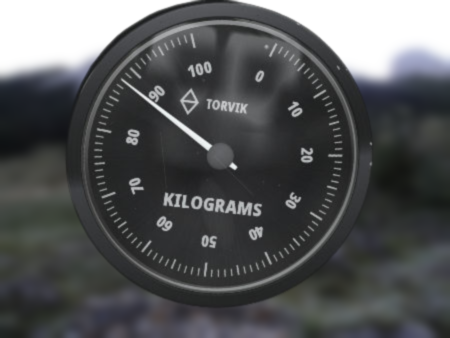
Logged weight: **88** kg
